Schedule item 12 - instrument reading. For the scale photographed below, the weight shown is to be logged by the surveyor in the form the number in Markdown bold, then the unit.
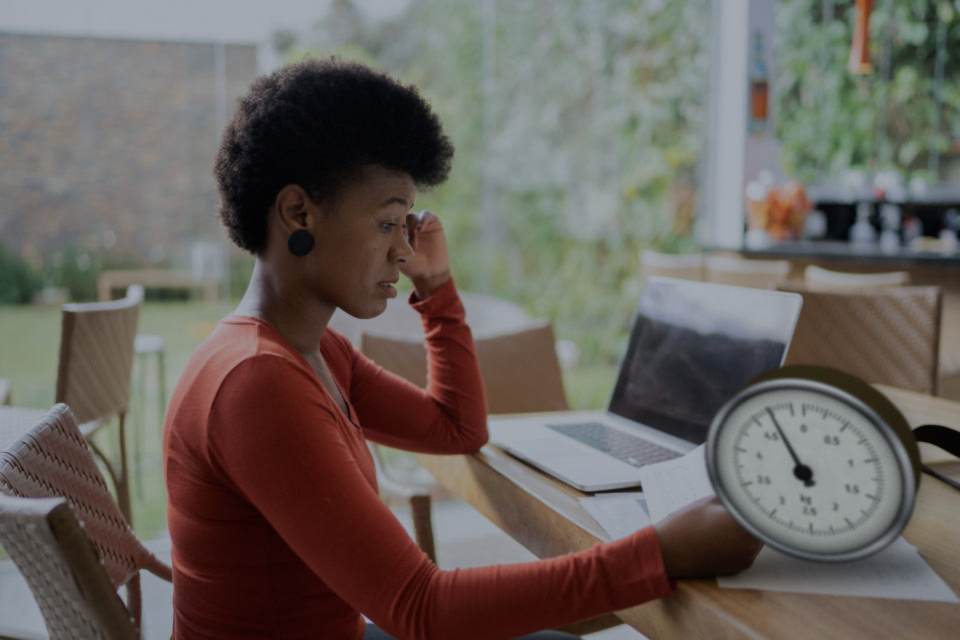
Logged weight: **4.75** kg
